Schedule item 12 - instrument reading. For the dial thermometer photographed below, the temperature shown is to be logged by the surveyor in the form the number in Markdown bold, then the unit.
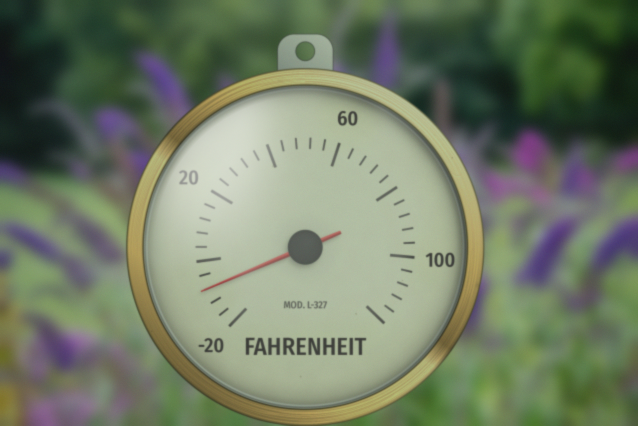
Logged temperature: **-8** °F
